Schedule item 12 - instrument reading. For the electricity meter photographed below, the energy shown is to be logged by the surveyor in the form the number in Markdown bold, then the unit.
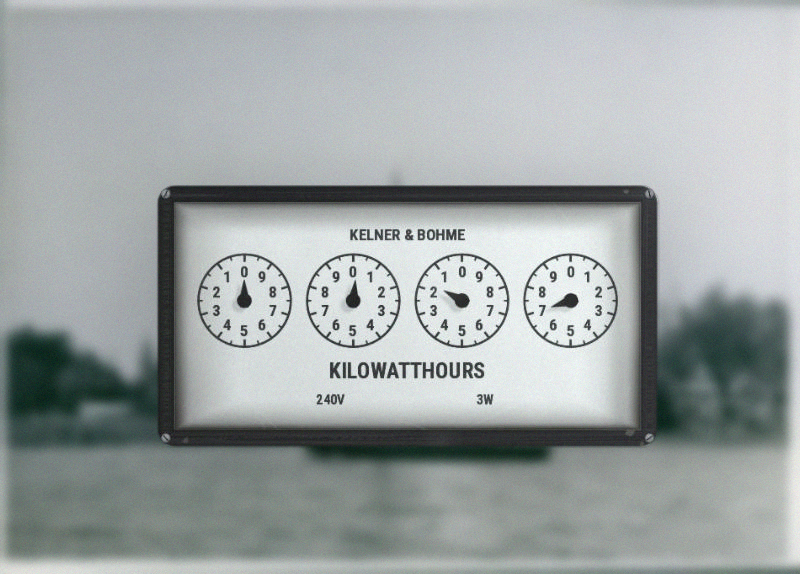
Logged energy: **17** kWh
